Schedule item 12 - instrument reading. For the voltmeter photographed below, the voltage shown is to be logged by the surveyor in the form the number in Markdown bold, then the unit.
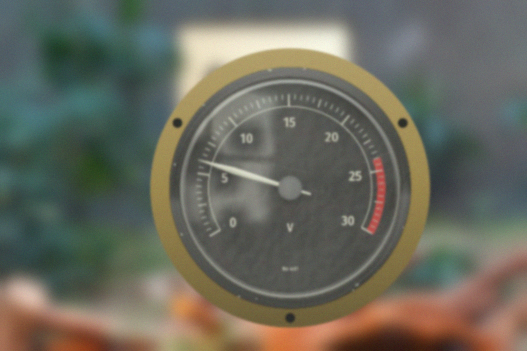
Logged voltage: **6** V
